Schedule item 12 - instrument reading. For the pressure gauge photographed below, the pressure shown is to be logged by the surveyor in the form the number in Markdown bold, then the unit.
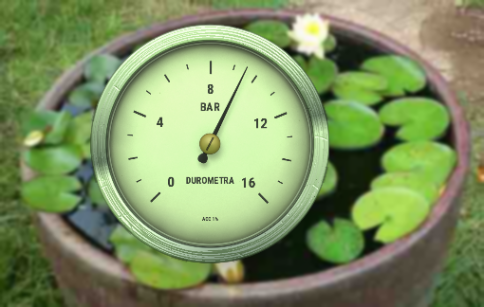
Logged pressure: **9.5** bar
